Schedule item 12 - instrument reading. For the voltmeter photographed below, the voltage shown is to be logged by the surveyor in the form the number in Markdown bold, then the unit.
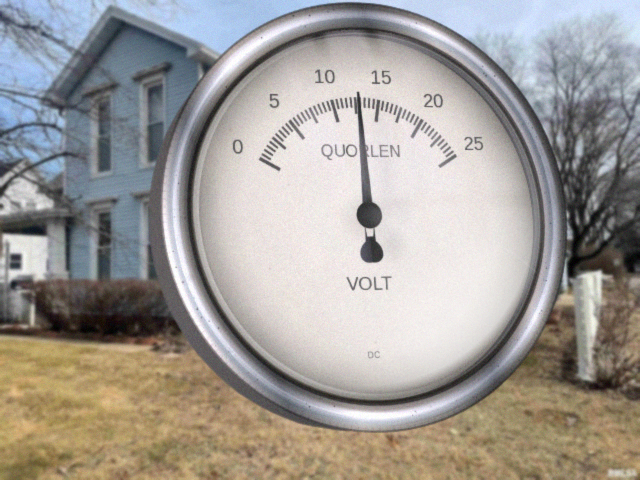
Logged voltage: **12.5** V
